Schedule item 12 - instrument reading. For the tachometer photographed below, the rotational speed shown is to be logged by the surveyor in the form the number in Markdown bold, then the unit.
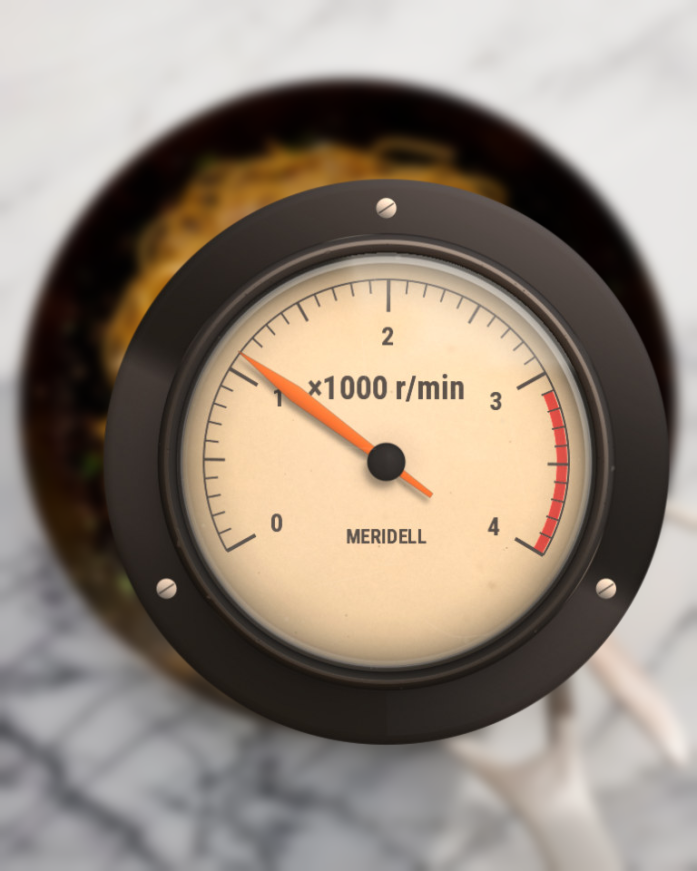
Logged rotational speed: **1100** rpm
